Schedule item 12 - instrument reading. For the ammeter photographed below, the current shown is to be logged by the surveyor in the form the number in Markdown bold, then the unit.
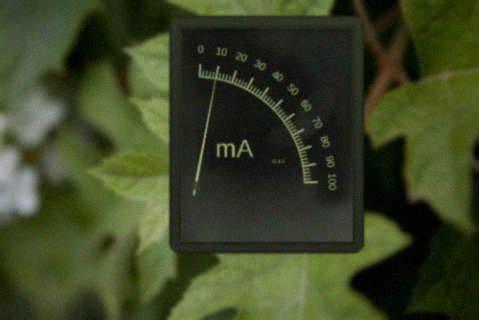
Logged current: **10** mA
